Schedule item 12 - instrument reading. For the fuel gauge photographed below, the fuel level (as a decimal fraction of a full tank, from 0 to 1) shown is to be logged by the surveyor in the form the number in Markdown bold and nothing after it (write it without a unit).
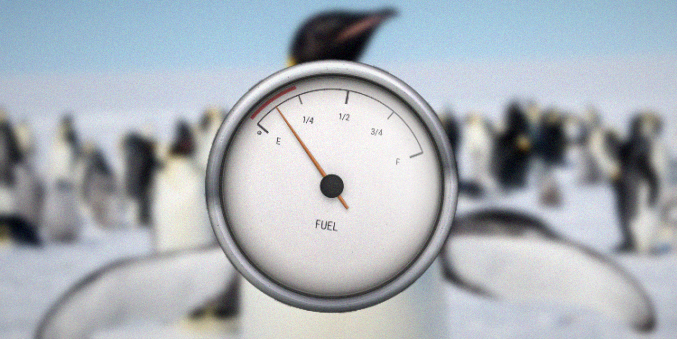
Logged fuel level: **0.125**
